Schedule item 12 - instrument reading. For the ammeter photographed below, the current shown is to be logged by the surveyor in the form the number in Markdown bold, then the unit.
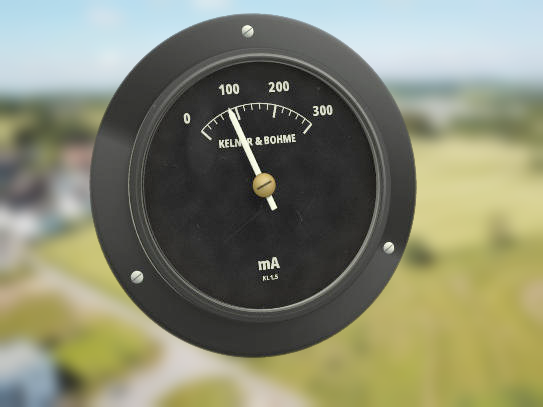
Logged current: **80** mA
